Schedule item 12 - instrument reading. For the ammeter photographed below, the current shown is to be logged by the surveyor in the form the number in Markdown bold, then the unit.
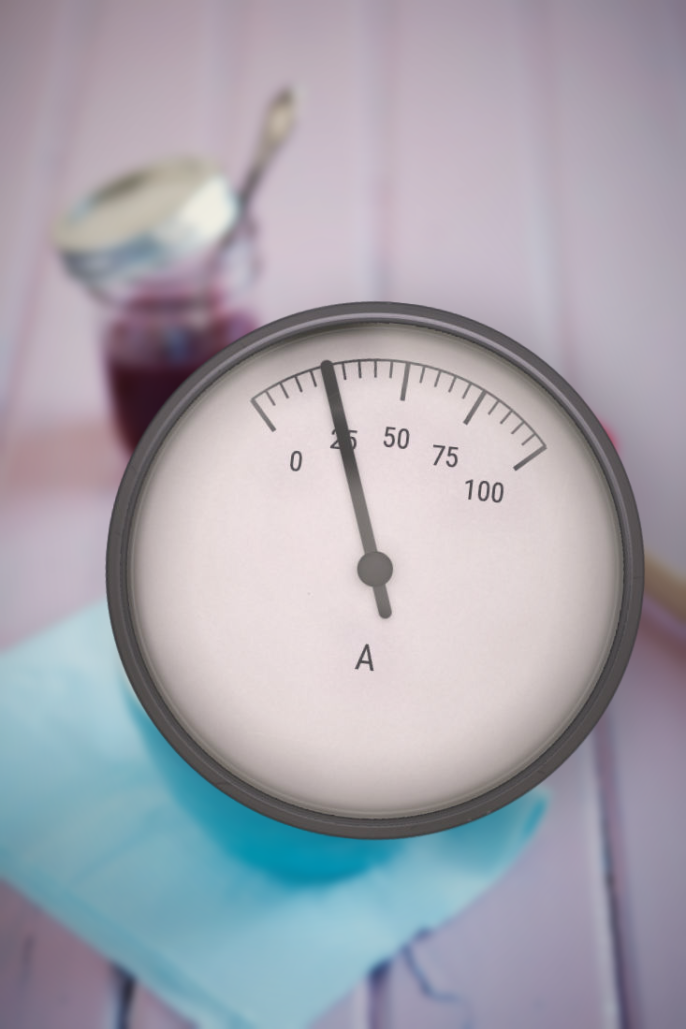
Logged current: **25** A
